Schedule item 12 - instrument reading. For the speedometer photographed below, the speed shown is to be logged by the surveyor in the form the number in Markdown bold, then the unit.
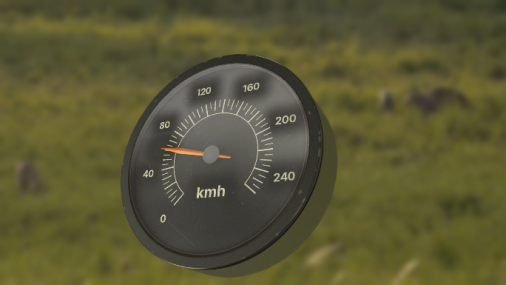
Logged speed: **60** km/h
